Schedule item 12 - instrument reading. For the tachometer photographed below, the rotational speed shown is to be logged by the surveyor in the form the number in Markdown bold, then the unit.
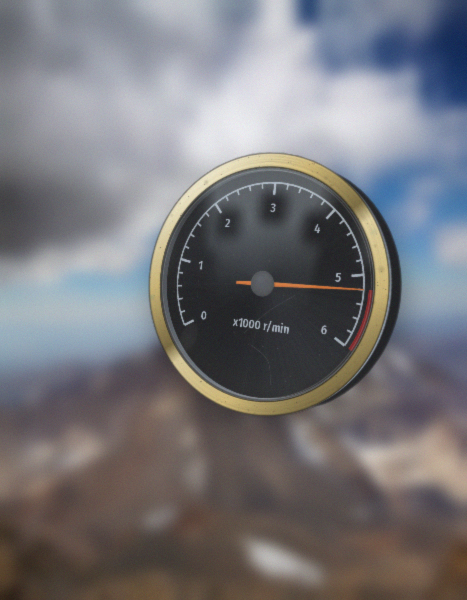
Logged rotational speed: **5200** rpm
